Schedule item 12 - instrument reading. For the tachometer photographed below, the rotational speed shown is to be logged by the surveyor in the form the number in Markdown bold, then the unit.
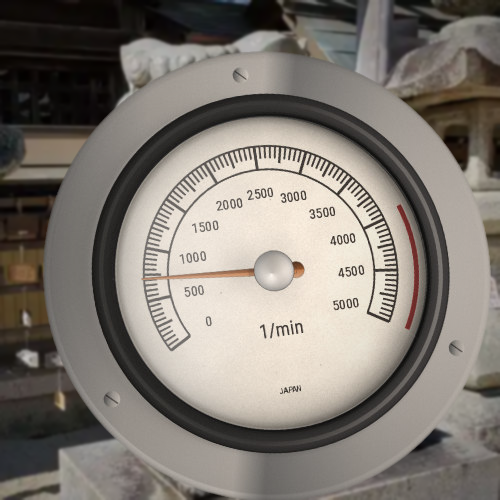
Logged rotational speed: **700** rpm
